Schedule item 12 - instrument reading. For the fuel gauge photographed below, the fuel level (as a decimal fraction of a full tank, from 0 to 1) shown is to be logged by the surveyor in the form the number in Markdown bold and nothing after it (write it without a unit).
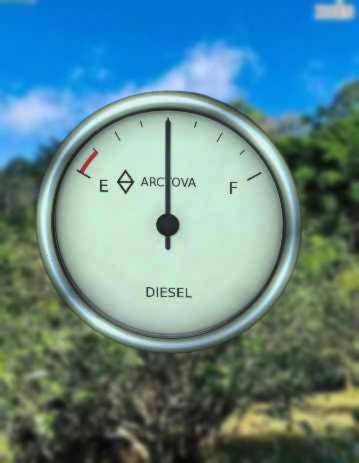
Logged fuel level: **0.5**
